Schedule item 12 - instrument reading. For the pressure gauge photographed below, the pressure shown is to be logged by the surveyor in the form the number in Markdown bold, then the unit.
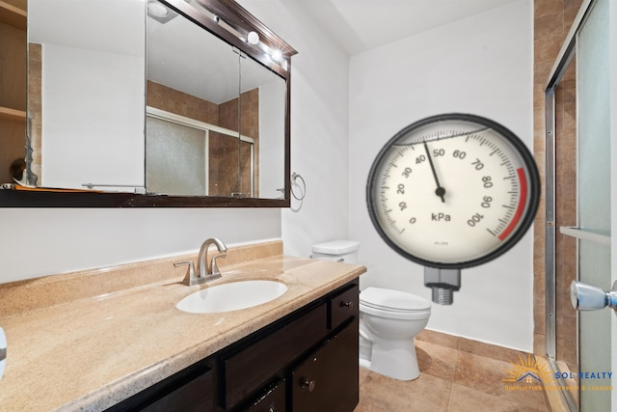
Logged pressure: **45** kPa
